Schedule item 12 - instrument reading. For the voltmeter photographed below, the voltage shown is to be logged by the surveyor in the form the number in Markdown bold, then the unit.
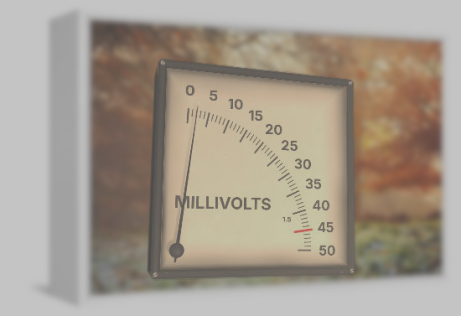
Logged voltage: **2** mV
